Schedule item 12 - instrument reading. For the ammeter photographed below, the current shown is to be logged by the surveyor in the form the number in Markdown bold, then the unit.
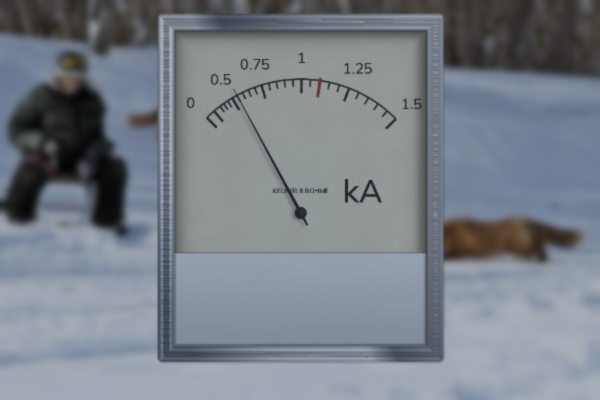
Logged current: **0.55** kA
